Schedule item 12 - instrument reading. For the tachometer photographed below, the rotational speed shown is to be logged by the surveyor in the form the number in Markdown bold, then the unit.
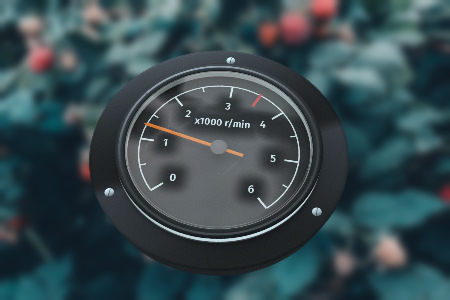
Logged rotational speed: **1250** rpm
